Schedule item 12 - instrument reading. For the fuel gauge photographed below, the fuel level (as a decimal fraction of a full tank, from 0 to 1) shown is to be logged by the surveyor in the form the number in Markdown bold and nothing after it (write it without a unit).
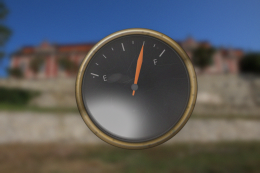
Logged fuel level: **0.75**
